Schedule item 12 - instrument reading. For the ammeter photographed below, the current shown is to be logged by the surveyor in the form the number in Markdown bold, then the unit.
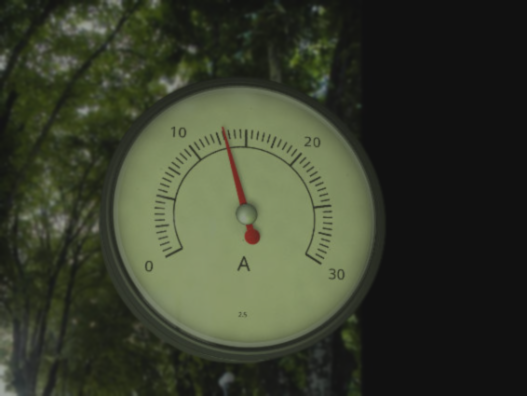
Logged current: **13** A
